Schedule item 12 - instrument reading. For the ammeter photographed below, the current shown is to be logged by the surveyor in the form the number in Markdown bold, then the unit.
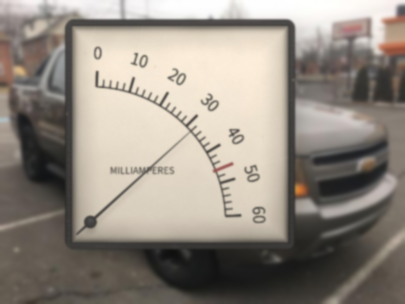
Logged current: **32** mA
